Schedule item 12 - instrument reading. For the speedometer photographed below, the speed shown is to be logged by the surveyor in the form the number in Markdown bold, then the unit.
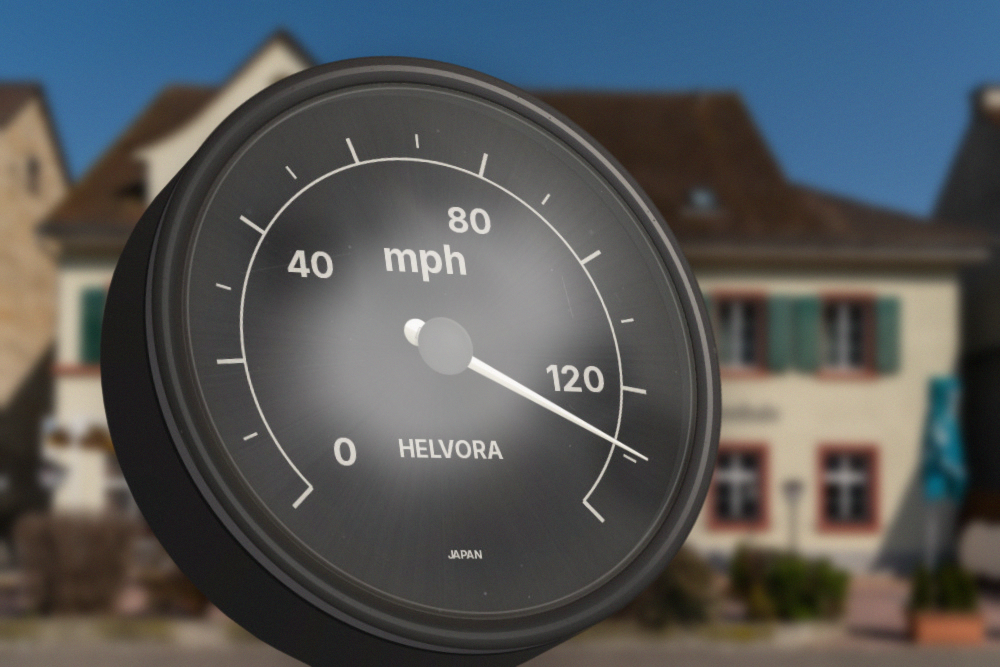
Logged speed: **130** mph
